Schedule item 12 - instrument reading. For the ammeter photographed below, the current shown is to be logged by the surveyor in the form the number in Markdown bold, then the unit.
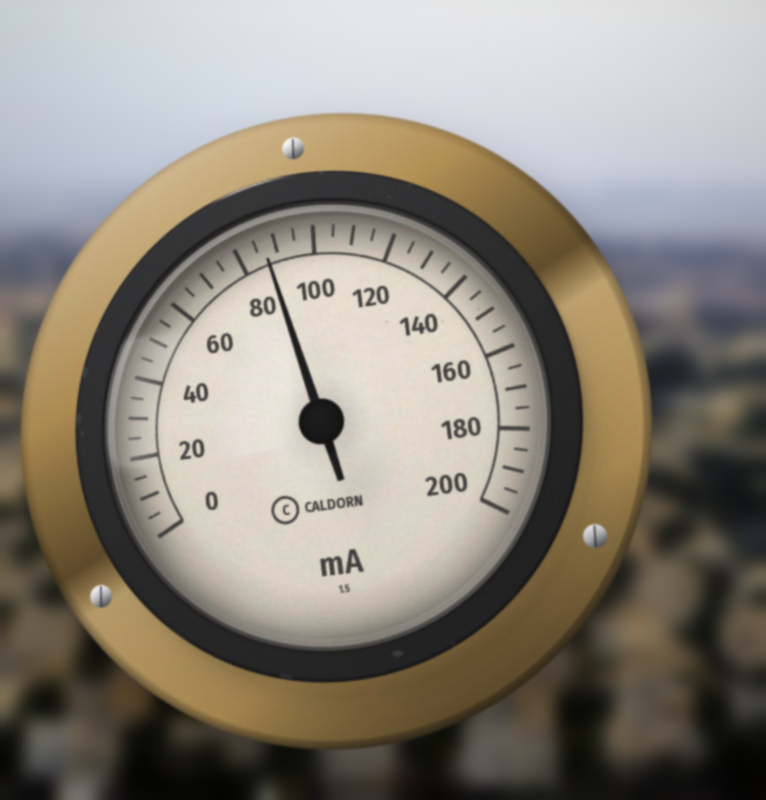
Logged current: **87.5** mA
